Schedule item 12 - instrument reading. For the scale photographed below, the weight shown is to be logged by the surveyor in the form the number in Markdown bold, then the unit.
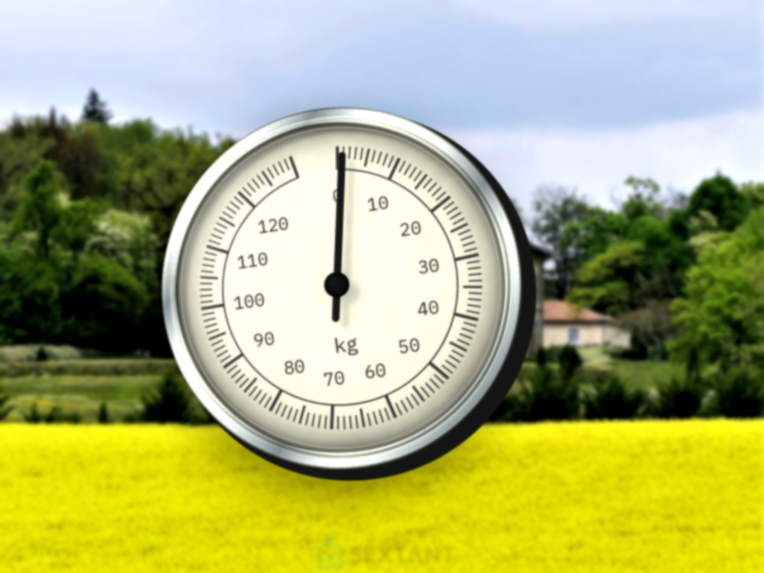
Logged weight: **1** kg
